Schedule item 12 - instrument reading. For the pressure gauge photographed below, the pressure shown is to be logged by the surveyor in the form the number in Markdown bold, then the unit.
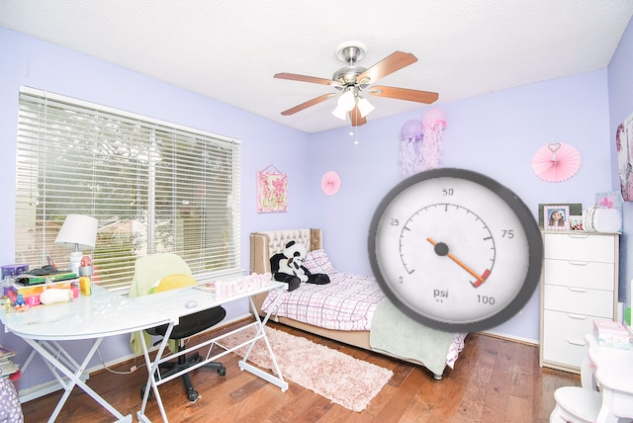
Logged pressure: **95** psi
